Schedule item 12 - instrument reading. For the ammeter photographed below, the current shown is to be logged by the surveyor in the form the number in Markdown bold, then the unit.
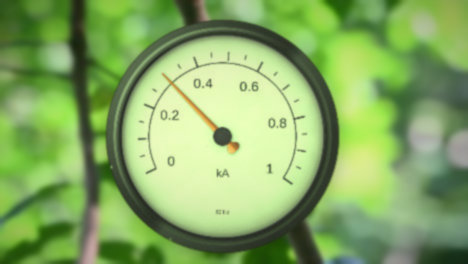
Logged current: **0.3** kA
